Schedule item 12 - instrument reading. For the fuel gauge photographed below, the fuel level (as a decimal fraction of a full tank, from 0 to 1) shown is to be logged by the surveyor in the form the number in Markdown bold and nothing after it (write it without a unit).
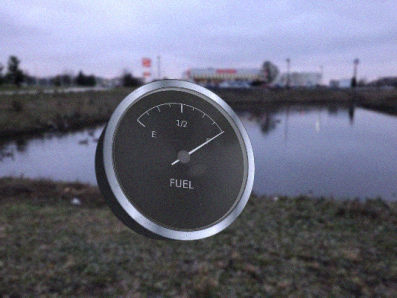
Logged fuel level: **1**
